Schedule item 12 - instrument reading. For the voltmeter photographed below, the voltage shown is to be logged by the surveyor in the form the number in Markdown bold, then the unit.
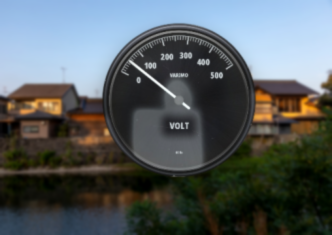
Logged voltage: **50** V
